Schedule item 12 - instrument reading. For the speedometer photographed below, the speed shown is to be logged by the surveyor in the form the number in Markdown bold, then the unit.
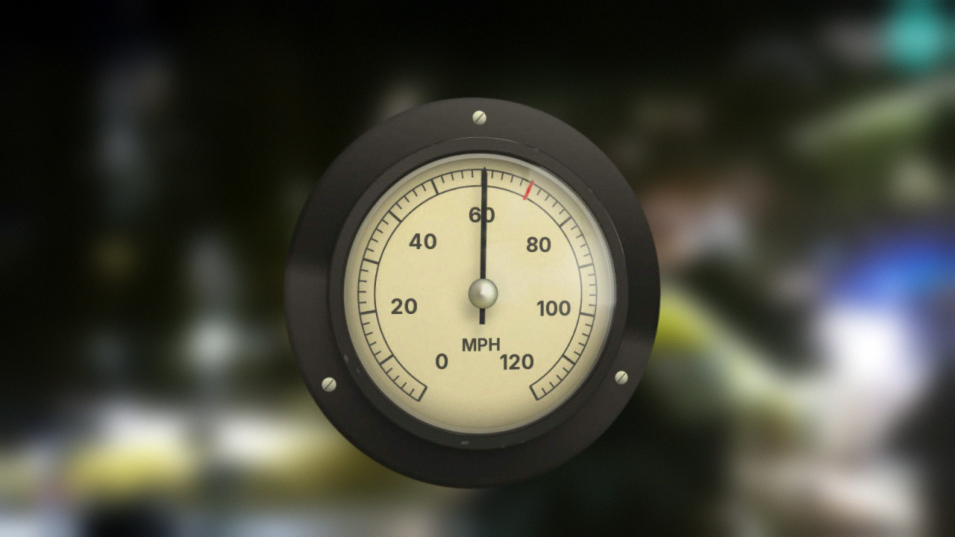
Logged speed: **60** mph
